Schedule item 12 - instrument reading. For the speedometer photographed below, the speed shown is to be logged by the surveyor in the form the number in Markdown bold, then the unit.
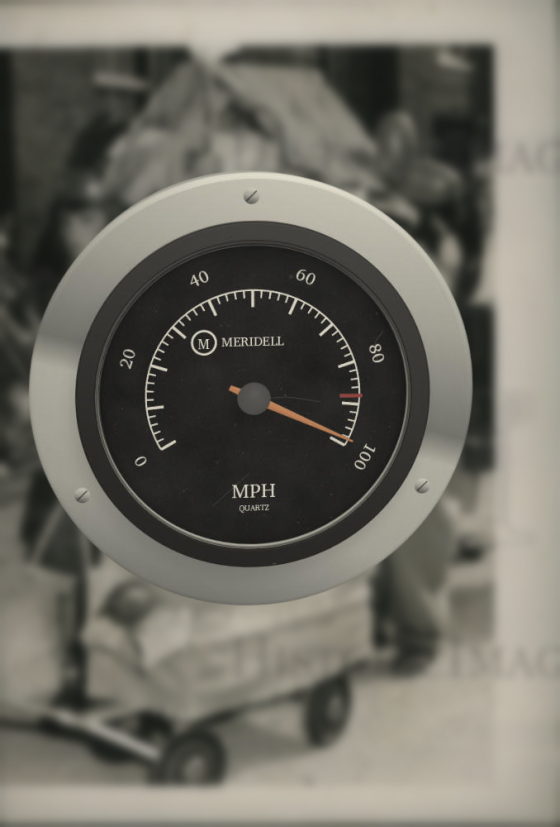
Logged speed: **98** mph
